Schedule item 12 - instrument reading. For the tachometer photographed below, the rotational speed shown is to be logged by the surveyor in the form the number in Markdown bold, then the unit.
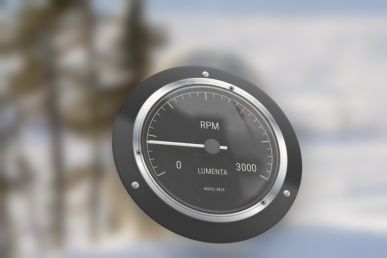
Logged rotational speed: **400** rpm
